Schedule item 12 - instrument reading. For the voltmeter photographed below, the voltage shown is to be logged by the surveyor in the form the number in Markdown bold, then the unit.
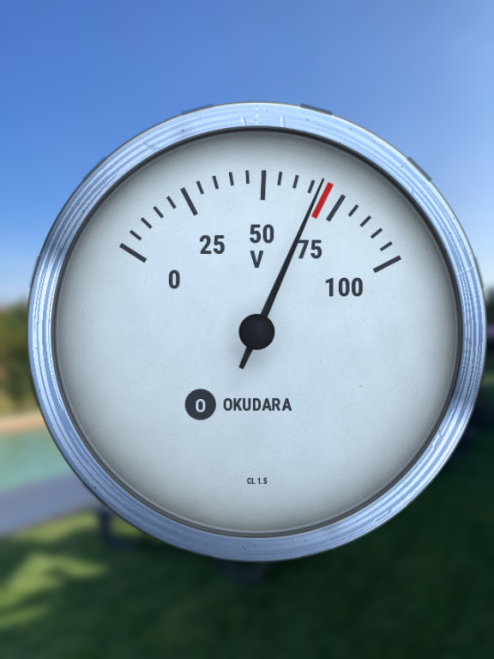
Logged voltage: **67.5** V
